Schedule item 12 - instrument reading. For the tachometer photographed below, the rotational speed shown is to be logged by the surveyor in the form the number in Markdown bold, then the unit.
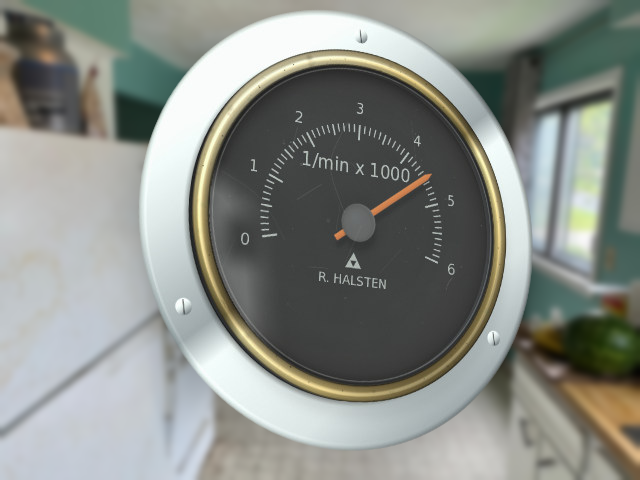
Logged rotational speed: **4500** rpm
